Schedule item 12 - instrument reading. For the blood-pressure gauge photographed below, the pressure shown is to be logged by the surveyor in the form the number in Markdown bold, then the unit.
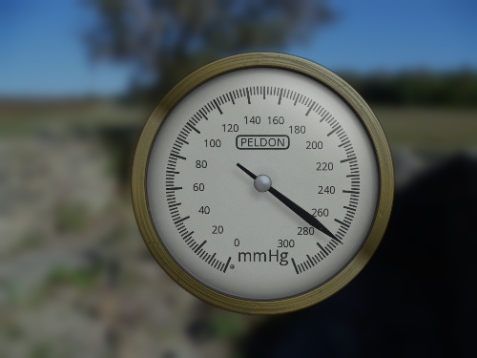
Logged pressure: **270** mmHg
